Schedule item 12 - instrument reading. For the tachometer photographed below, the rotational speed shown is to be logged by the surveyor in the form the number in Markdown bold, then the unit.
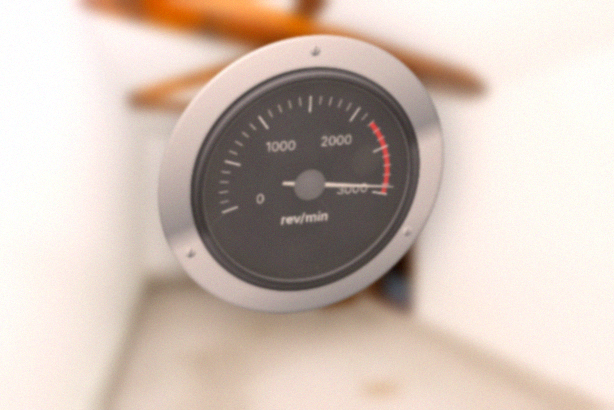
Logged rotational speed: **2900** rpm
